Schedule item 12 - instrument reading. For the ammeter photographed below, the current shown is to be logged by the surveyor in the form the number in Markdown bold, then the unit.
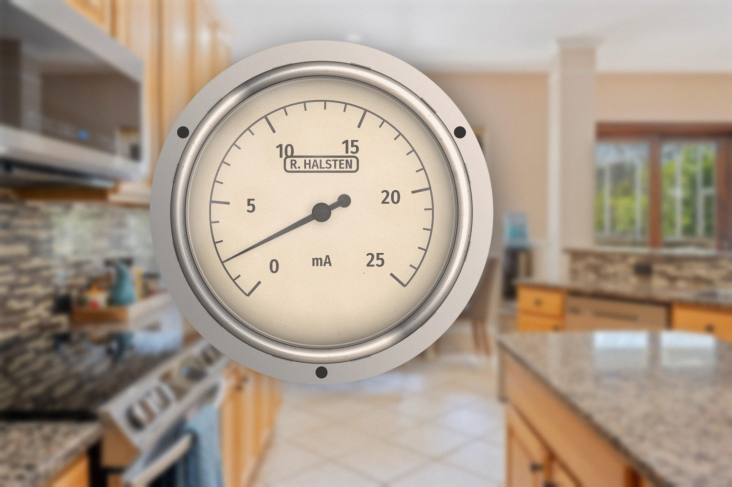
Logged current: **2** mA
